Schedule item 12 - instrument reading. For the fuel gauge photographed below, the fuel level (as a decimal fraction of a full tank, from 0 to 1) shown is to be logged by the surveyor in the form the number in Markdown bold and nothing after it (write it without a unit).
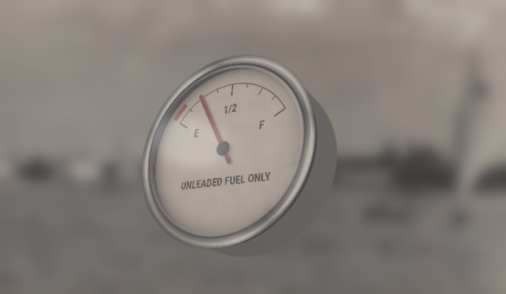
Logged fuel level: **0.25**
